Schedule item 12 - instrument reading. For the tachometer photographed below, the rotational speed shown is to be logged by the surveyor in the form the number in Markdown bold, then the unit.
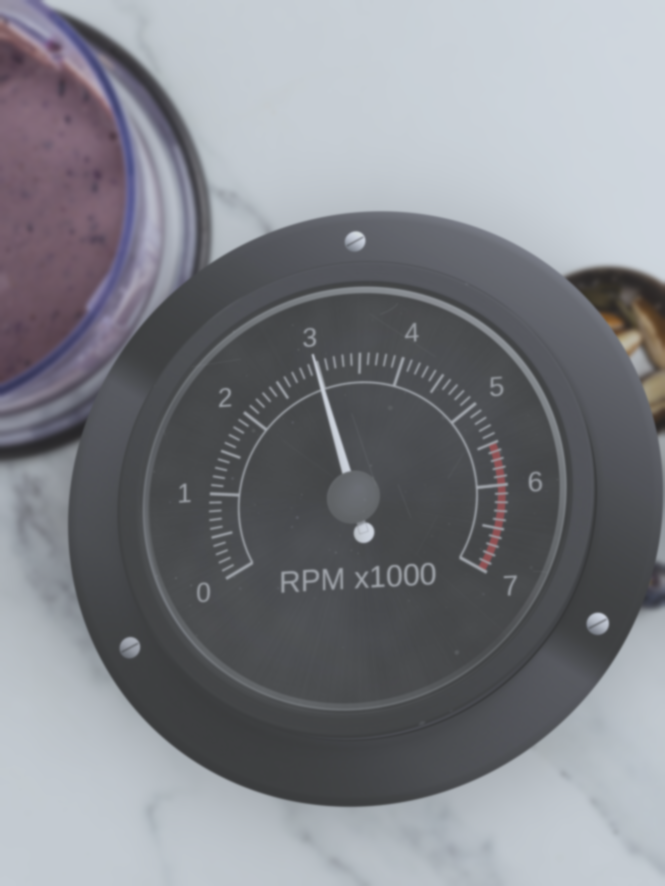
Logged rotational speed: **3000** rpm
